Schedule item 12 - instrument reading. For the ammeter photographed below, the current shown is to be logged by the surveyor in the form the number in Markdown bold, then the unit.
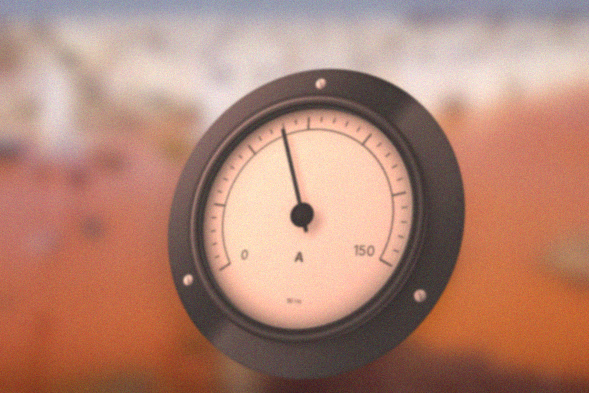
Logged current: **65** A
